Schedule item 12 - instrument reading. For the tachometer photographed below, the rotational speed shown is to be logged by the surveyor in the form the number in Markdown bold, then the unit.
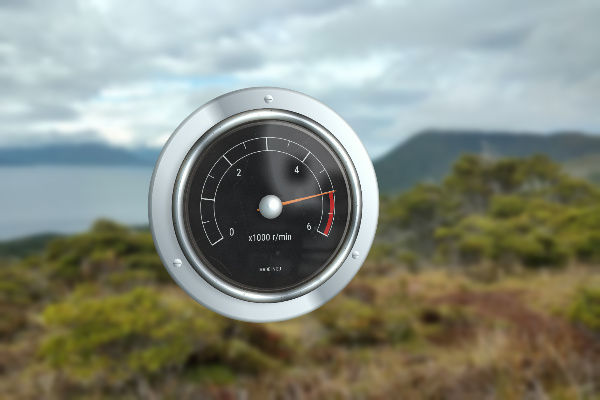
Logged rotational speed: **5000** rpm
